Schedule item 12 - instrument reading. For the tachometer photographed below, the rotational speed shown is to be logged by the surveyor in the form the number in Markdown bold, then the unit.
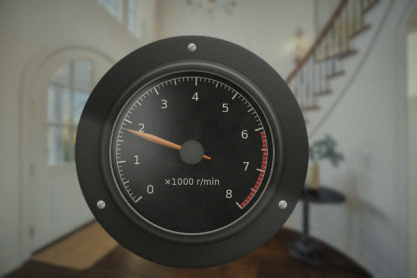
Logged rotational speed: **1800** rpm
